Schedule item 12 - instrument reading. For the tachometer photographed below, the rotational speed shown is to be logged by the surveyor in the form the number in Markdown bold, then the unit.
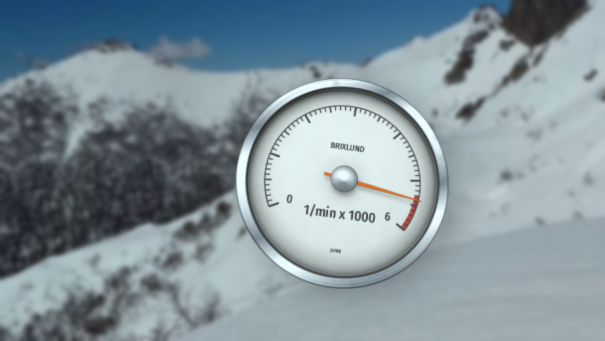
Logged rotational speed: **5400** rpm
